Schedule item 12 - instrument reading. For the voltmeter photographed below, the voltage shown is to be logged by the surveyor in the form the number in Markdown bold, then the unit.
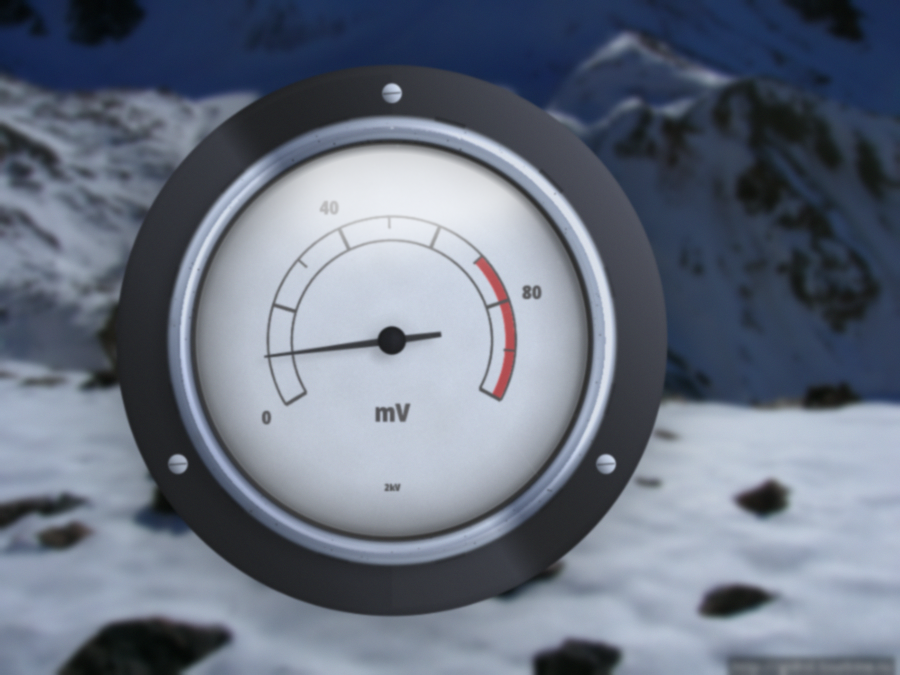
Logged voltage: **10** mV
